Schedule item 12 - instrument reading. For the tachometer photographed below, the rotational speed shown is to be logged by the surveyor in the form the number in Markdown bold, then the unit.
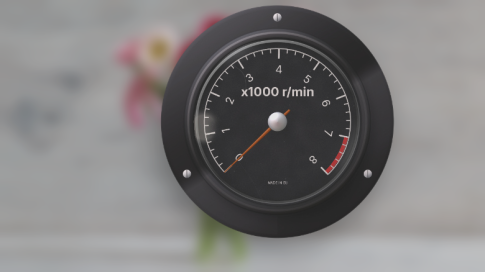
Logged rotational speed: **0** rpm
